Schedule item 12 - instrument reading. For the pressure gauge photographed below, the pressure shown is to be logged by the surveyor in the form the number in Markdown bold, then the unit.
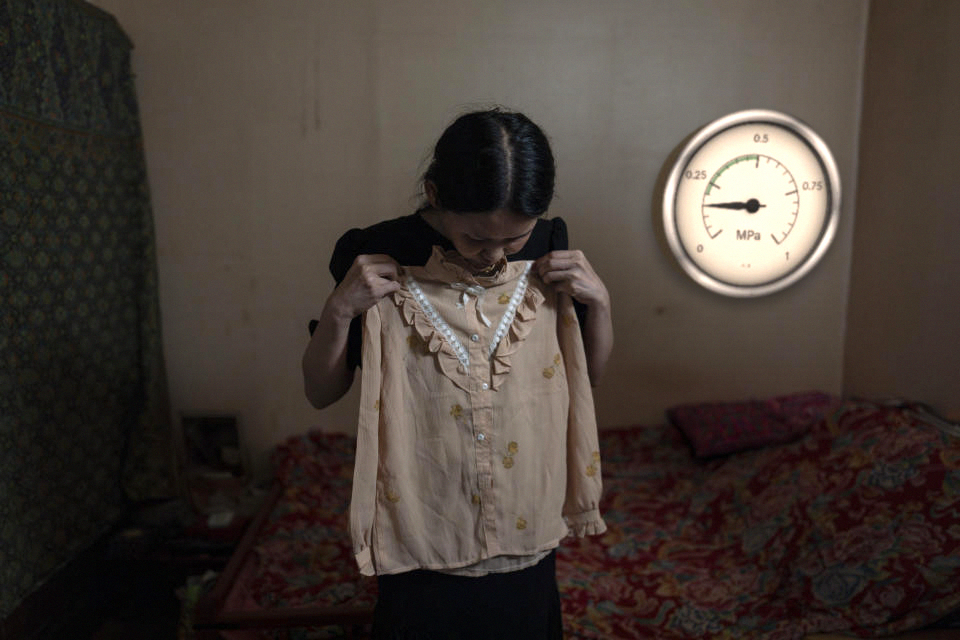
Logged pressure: **0.15** MPa
